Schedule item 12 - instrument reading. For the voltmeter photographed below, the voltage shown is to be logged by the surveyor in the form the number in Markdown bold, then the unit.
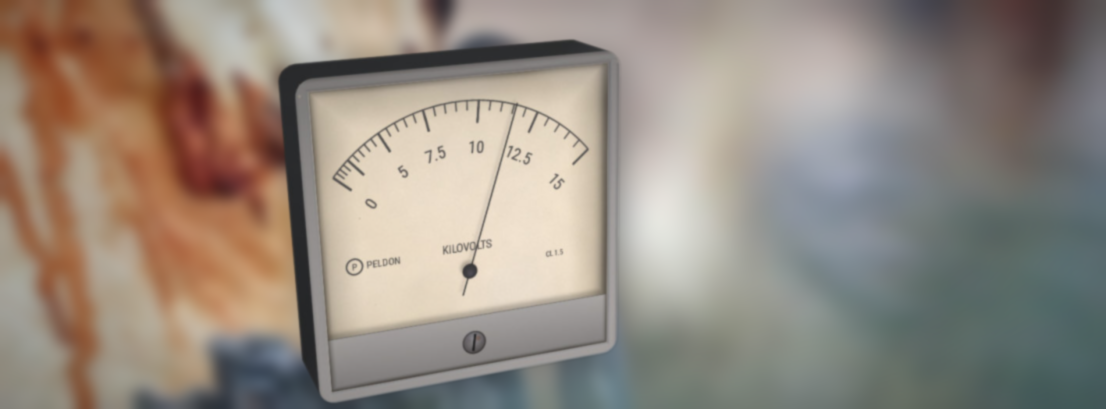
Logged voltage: **11.5** kV
